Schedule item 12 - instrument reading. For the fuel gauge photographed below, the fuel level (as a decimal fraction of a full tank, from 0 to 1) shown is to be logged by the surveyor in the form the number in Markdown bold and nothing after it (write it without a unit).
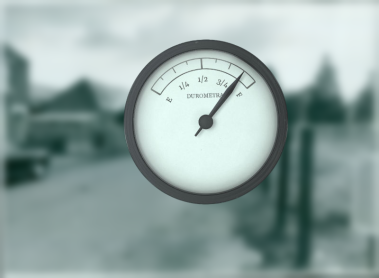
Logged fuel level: **0.875**
